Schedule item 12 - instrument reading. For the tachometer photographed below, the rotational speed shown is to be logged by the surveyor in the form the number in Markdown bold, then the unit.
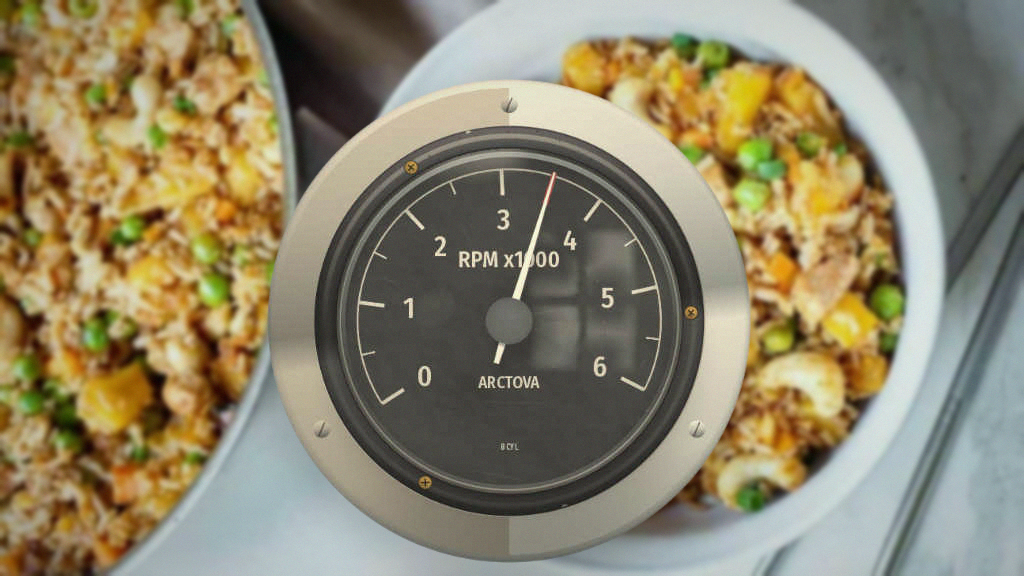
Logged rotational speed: **3500** rpm
